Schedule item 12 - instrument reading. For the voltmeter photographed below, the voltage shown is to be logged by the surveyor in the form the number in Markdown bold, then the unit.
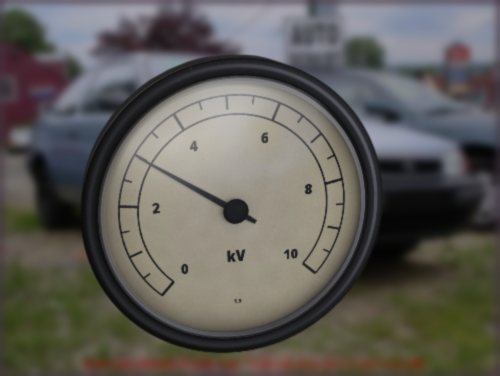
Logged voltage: **3** kV
